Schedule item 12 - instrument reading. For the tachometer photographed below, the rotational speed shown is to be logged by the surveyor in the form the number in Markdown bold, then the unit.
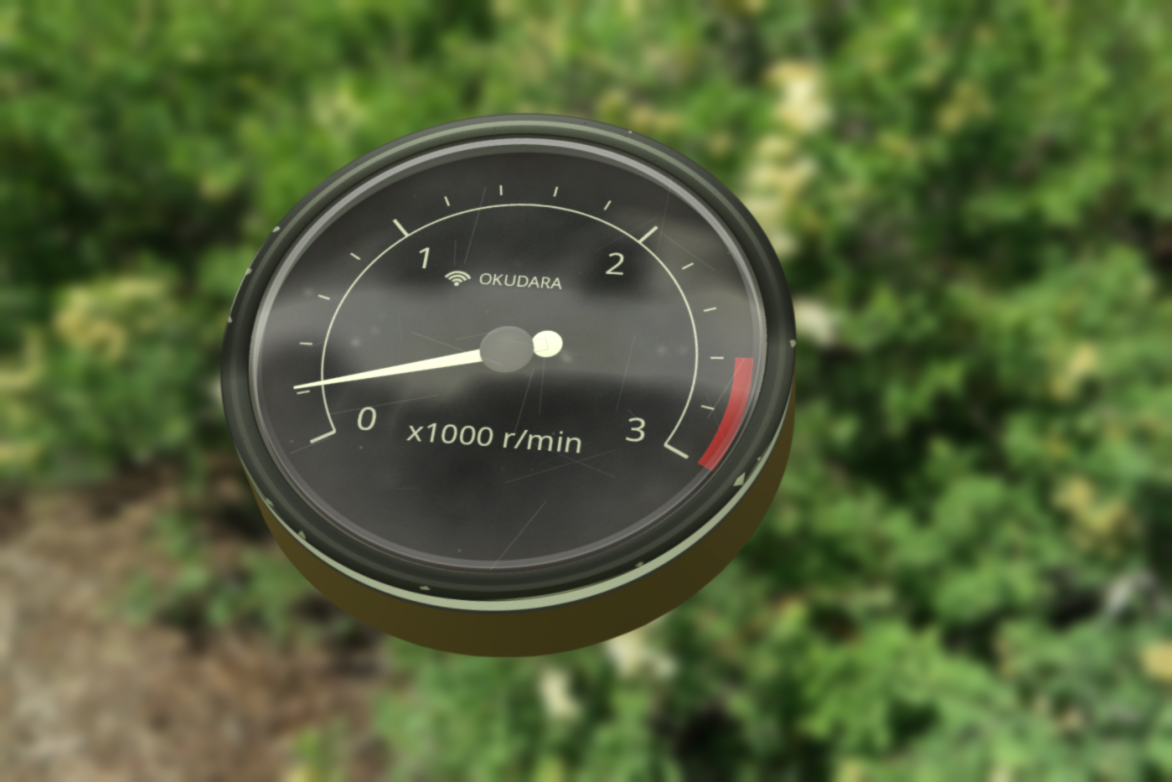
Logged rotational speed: **200** rpm
